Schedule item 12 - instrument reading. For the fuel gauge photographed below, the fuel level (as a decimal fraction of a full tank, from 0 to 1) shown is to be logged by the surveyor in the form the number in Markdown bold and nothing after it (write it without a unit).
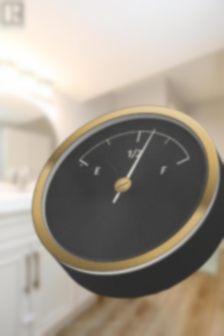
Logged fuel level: **0.625**
